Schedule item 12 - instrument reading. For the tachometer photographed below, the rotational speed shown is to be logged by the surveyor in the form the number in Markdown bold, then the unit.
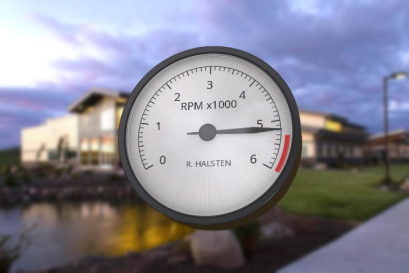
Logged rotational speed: **5200** rpm
